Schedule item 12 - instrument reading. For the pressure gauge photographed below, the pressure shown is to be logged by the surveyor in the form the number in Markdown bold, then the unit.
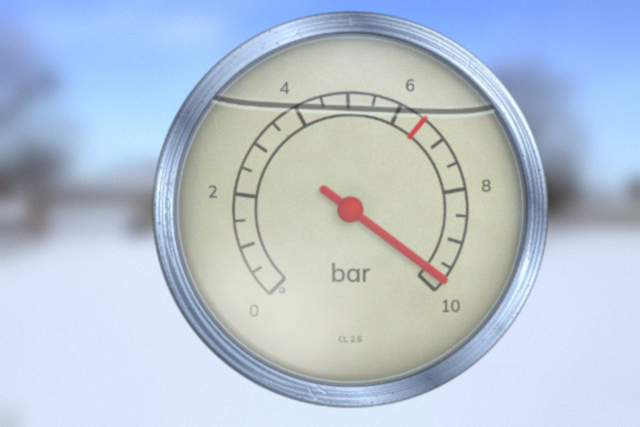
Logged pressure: **9.75** bar
